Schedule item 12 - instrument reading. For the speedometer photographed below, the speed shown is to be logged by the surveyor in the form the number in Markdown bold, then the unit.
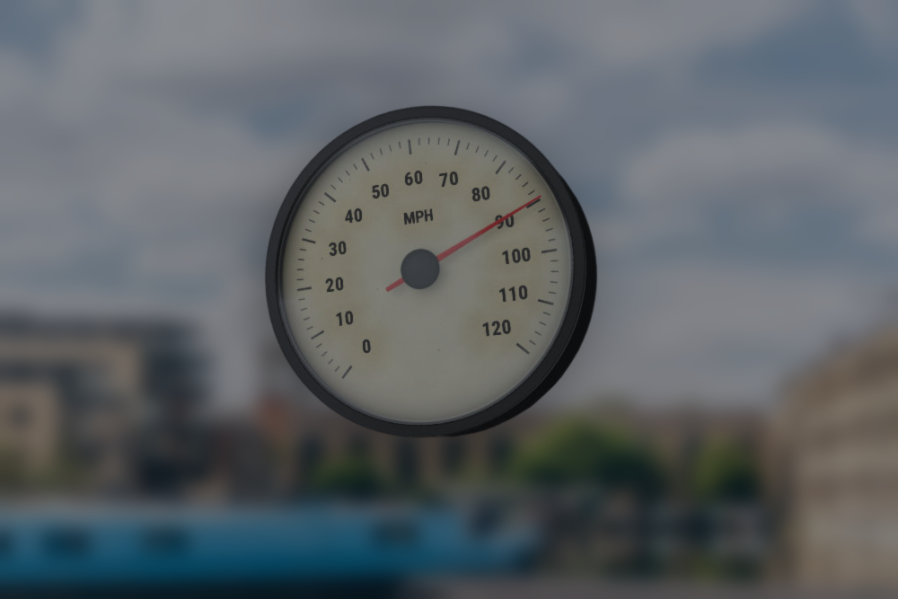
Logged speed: **90** mph
